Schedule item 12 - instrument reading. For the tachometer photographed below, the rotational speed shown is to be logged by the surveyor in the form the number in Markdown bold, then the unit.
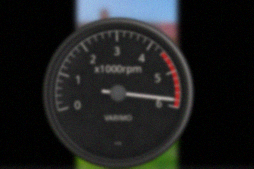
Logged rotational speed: **5800** rpm
